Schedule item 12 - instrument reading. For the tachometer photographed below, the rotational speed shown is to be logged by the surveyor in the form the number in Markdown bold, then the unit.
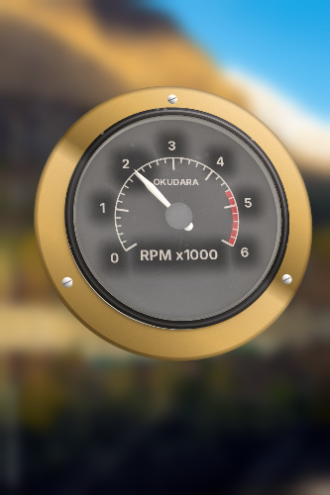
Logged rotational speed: **2000** rpm
